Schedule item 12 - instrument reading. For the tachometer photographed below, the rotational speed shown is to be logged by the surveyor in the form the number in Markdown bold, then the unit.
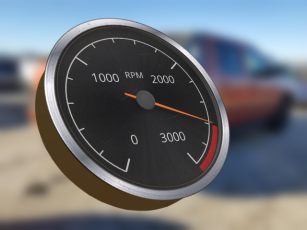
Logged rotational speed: **2600** rpm
